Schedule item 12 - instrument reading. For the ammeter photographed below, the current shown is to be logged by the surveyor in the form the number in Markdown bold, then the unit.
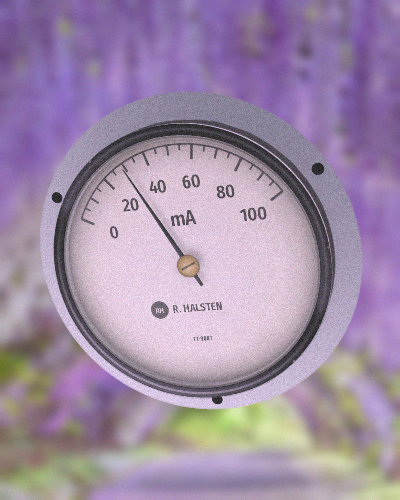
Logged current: **30** mA
